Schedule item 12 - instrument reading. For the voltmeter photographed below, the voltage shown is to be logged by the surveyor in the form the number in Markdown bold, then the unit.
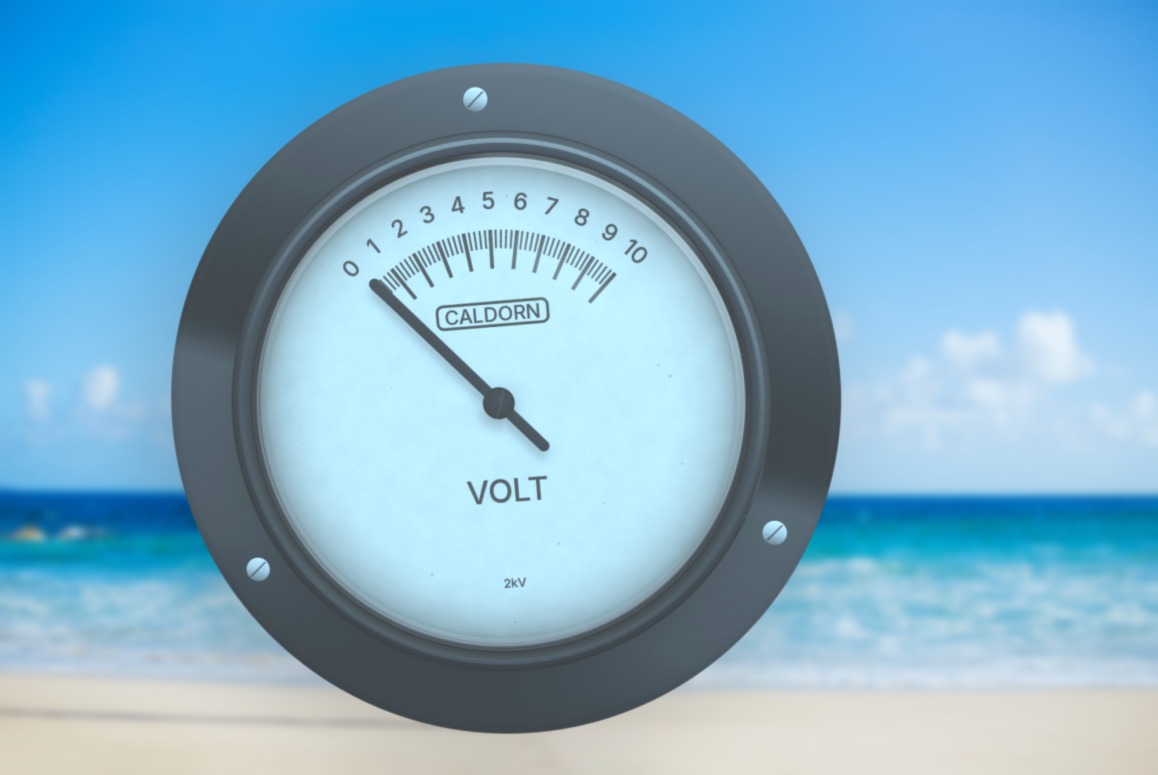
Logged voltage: **0.2** V
